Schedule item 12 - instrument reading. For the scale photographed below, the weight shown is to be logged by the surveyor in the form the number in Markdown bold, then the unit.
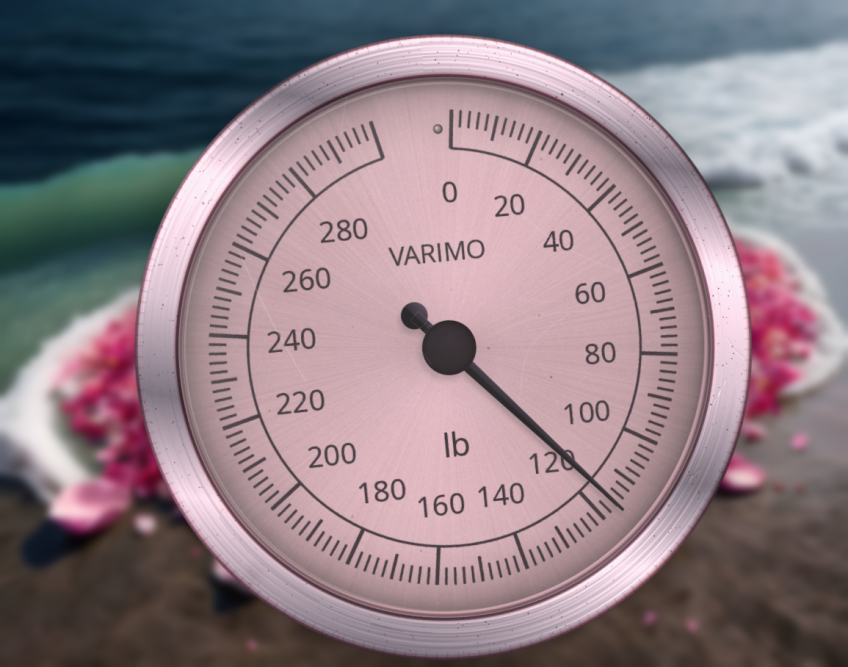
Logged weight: **116** lb
